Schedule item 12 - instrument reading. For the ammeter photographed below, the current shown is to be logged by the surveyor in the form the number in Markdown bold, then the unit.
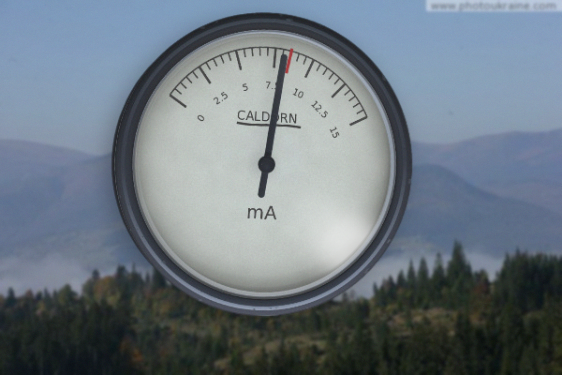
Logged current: **8** mA
